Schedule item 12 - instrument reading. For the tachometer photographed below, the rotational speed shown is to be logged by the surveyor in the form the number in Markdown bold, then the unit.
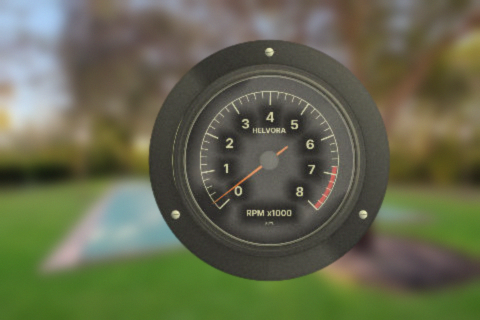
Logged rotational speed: **200** rpm
